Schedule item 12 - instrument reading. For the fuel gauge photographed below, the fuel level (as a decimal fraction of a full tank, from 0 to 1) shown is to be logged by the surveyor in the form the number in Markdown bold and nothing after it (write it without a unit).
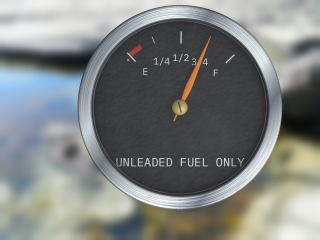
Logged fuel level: **0.75**
